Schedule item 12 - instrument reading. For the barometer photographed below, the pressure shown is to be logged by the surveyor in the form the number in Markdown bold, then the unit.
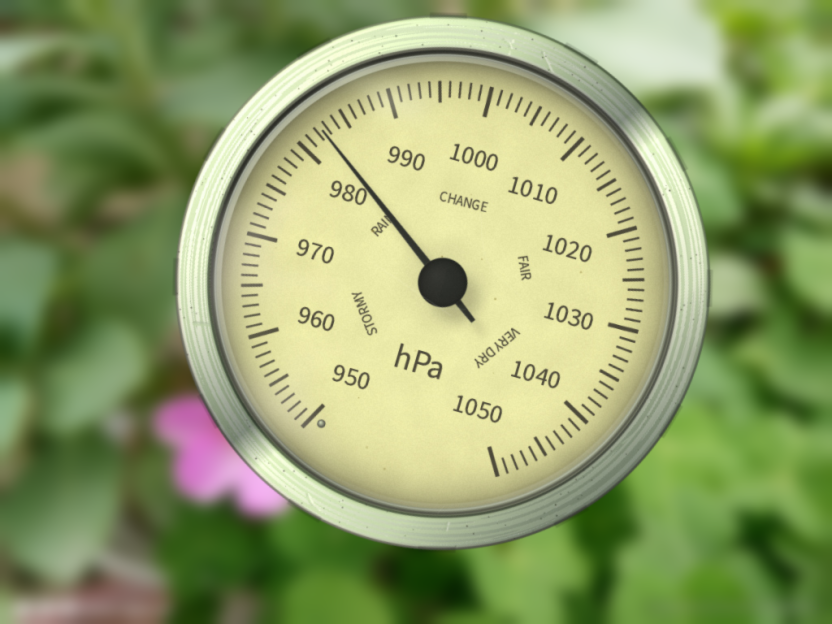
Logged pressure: **982.5** hPa
